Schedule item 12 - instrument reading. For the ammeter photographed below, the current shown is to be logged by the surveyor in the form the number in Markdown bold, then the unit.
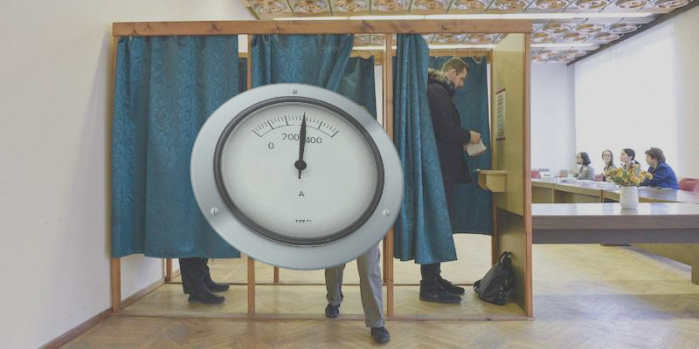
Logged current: **300** A
